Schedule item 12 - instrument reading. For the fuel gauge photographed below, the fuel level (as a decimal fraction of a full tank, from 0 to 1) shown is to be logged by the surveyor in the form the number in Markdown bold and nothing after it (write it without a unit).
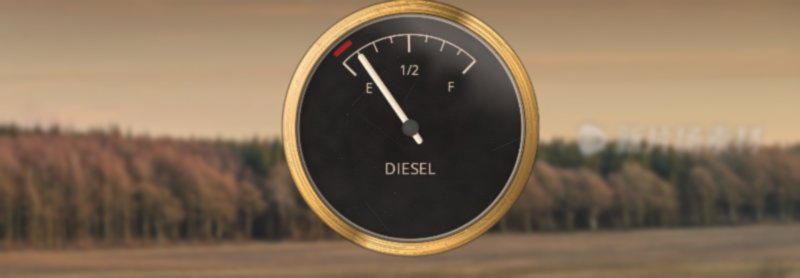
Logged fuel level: **0.125**
